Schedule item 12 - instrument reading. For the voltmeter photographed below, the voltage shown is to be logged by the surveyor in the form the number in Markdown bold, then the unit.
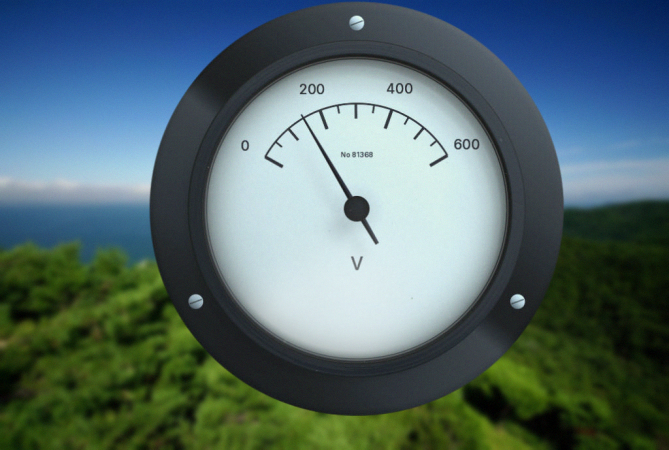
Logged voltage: **150** V
